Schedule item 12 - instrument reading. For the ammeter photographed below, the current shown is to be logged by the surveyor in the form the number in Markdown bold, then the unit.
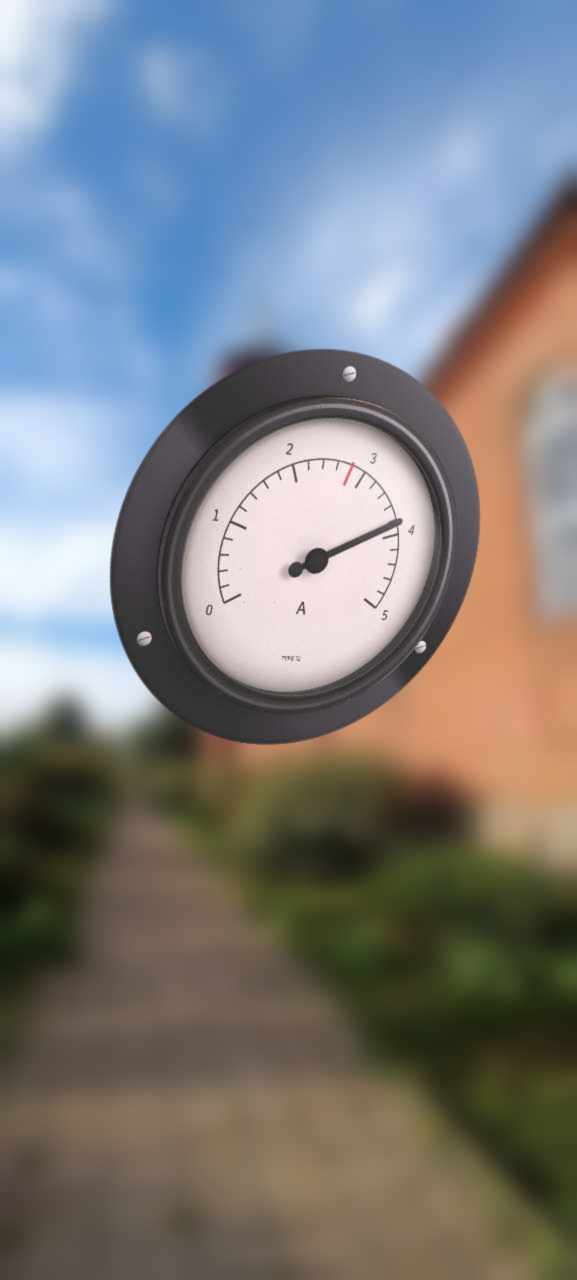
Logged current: **3.8** A
